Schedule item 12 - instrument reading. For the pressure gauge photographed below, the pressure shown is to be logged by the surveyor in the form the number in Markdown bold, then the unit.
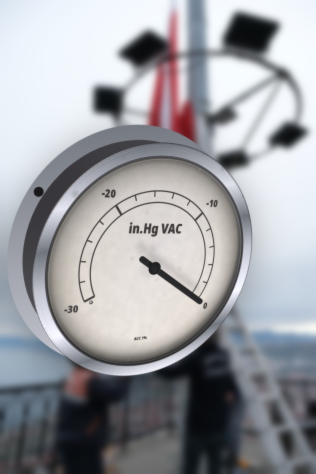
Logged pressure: **0** inHg
